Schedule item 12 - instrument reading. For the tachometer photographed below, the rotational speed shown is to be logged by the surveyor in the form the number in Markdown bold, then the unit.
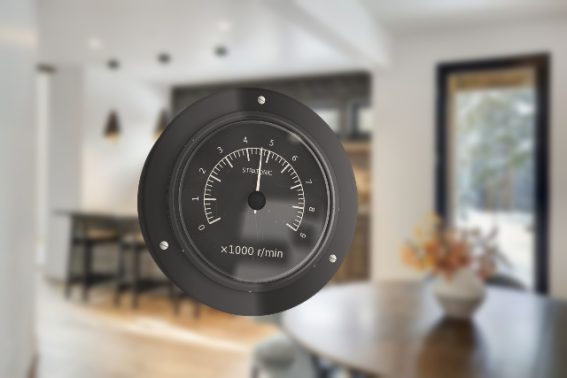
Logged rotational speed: **4600** rpm
